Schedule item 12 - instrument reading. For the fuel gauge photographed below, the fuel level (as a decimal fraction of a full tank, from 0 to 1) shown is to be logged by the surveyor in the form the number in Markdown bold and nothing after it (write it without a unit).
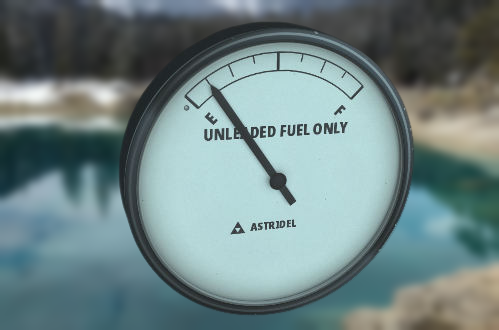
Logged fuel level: **0.125**
